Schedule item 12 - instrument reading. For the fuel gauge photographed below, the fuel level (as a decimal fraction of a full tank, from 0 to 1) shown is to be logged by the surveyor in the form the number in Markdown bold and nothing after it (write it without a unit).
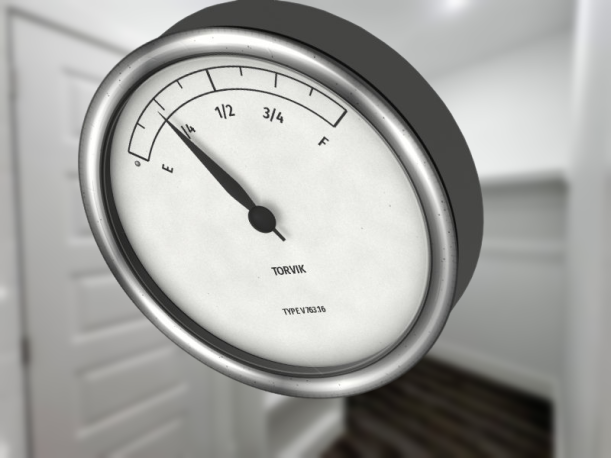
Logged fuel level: **0.25**
